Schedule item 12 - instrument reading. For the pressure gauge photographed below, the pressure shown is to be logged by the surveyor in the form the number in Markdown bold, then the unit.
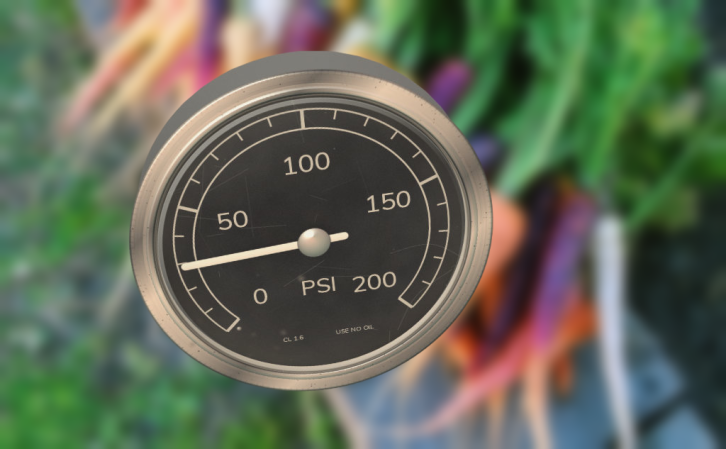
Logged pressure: **30** psi
